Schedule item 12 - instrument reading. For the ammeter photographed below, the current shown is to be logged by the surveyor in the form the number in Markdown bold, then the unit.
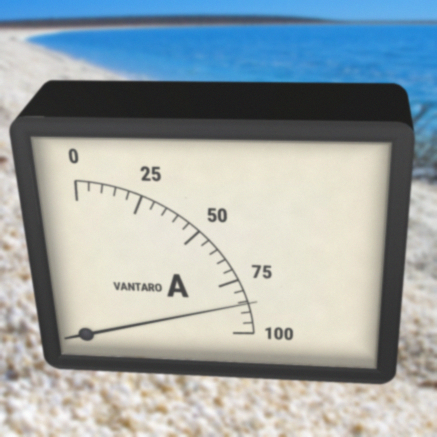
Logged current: **85** A
